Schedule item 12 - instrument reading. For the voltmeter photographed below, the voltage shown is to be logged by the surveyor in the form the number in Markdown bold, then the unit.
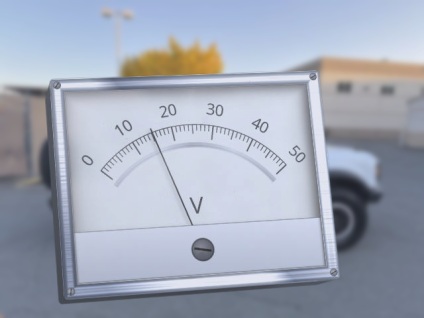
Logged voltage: **15** V
